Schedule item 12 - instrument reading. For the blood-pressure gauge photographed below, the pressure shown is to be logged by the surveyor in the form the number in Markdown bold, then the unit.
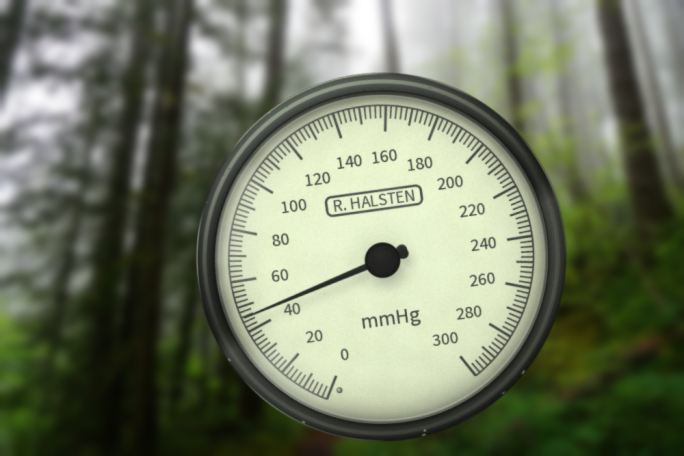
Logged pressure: **46** mmHg
